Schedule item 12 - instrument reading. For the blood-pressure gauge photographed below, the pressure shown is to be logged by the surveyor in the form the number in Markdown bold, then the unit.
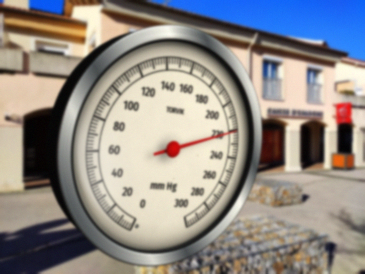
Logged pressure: **220** mmHg
